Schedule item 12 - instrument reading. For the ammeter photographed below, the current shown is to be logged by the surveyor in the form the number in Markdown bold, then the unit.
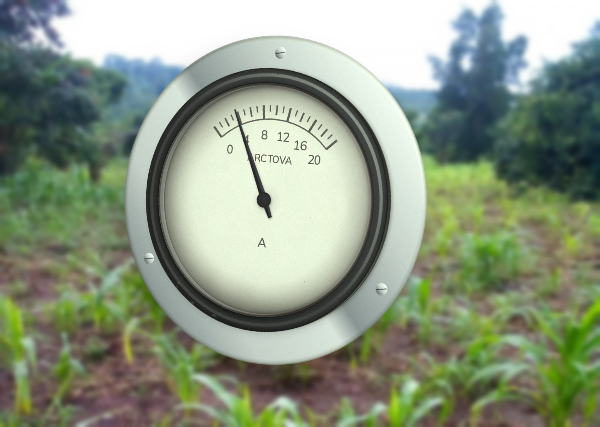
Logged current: **4** A
